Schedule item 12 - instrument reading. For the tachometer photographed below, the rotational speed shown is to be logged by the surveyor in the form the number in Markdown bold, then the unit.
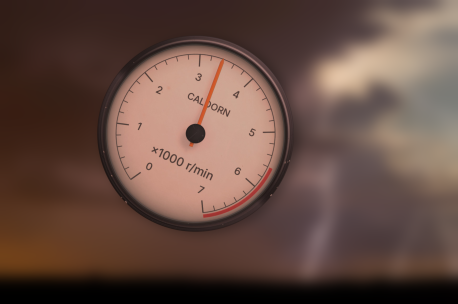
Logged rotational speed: **3400** rpm
